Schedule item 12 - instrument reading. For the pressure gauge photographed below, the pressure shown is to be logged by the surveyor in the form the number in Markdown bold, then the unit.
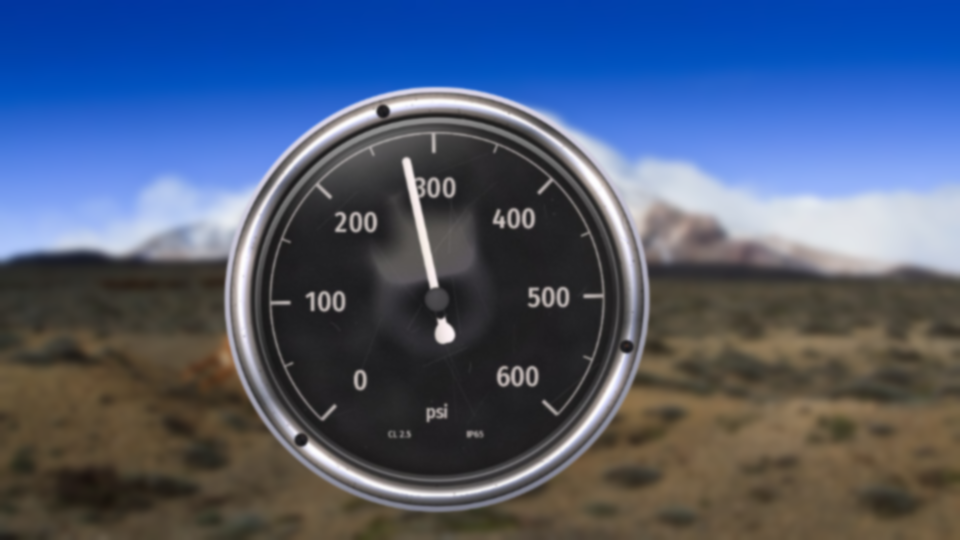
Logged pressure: **275** psi
